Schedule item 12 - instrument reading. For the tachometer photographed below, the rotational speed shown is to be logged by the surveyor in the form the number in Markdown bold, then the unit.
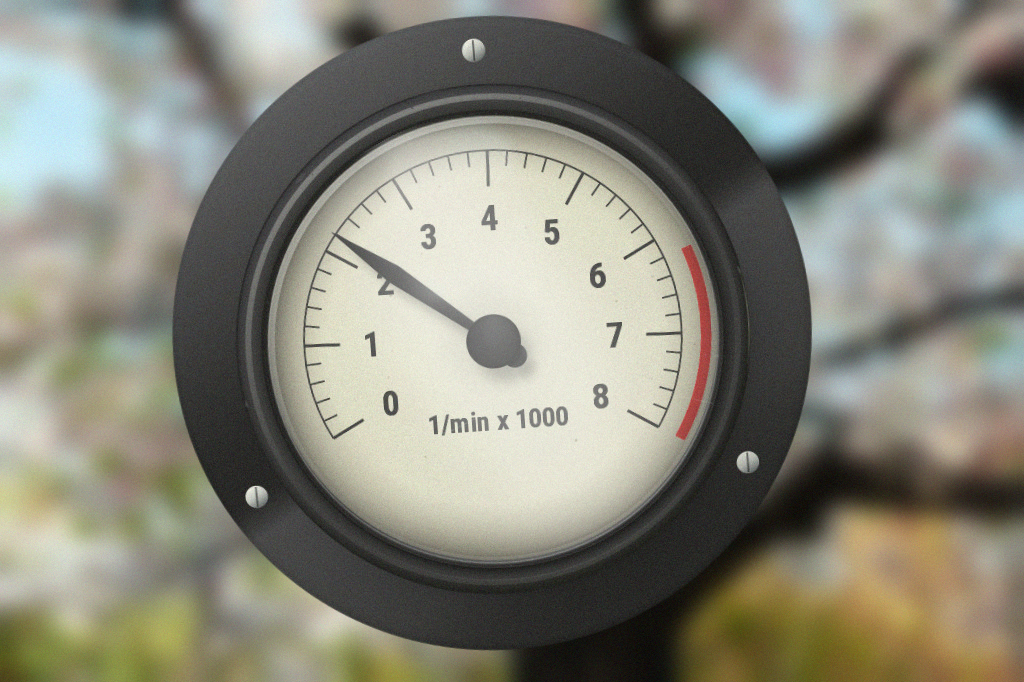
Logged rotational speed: **2200** rpm
